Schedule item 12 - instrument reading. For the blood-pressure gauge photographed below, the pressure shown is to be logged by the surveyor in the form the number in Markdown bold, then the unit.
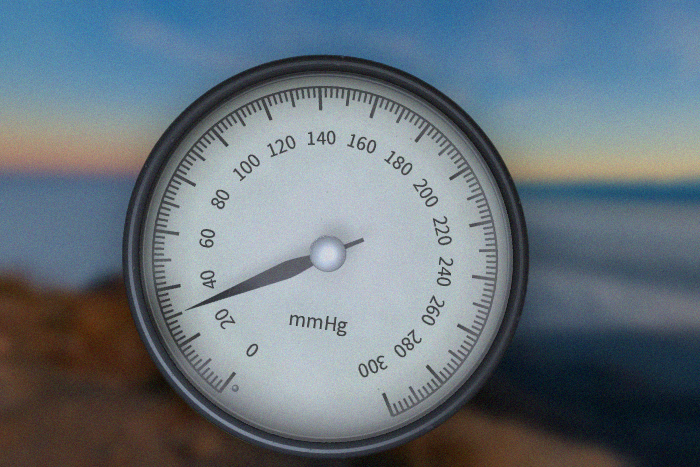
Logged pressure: **30** mmHg
